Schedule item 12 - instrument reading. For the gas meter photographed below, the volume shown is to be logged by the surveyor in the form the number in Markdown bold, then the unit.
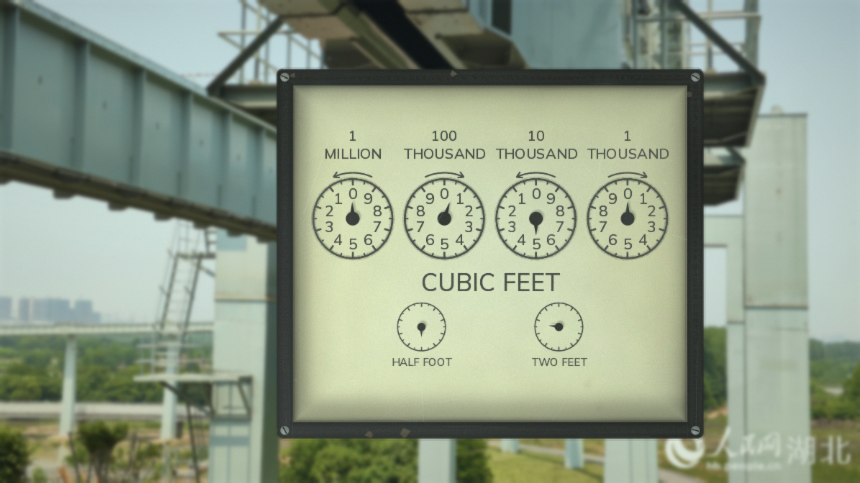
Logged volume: **5000** ft³
